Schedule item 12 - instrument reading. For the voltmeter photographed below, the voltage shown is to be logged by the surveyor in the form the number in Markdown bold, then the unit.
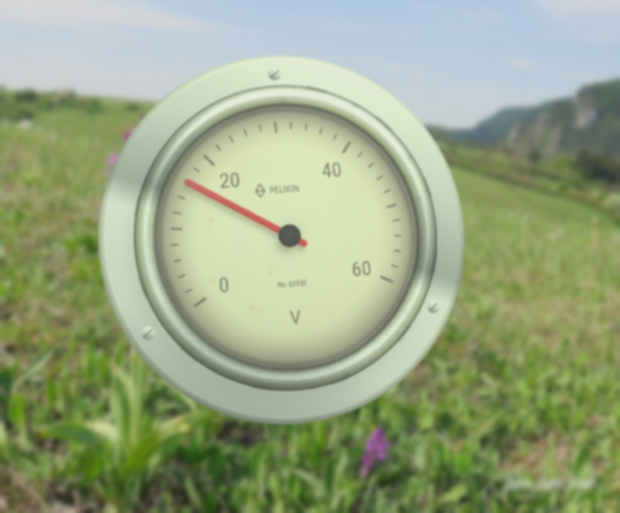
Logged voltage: **16** V
